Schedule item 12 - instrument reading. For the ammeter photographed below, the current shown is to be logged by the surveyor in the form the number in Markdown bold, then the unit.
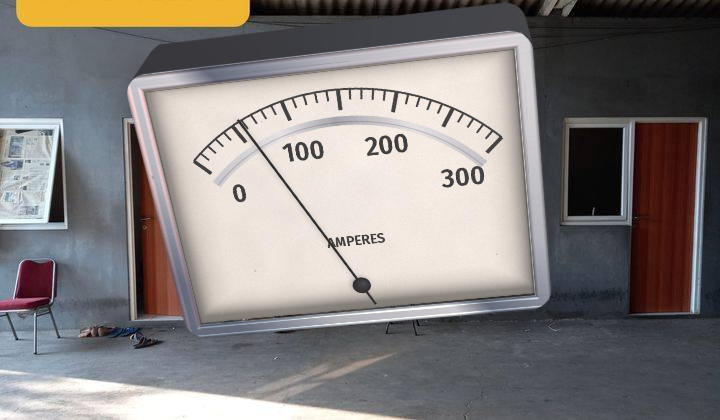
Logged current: **60** A
